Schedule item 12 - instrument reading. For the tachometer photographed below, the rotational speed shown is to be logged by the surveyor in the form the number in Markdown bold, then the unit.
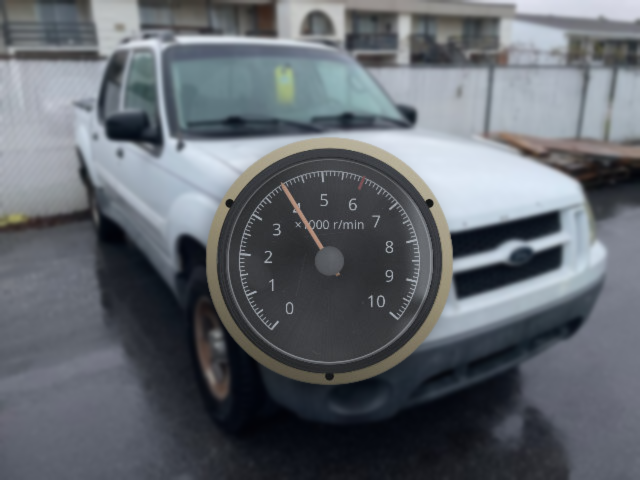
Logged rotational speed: **4000** rpm
